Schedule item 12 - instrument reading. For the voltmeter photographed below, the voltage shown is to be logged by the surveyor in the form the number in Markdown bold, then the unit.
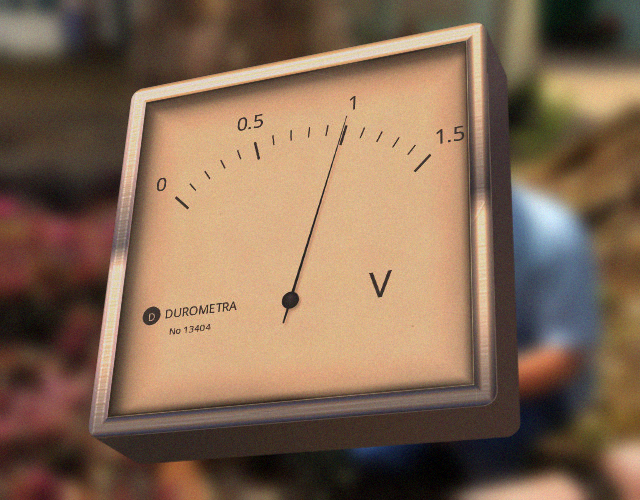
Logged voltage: **1** V
